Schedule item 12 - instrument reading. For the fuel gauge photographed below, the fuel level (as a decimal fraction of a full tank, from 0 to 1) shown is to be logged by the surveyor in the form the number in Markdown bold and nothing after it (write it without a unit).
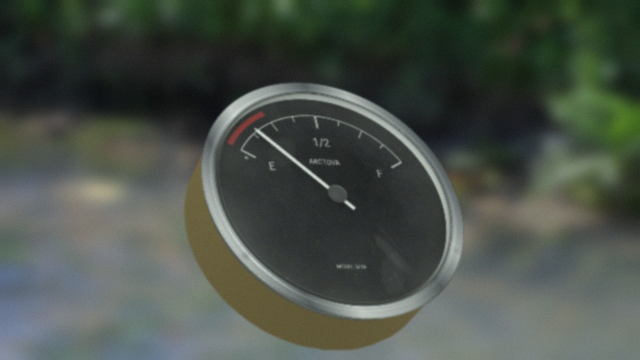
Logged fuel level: **0.125**
